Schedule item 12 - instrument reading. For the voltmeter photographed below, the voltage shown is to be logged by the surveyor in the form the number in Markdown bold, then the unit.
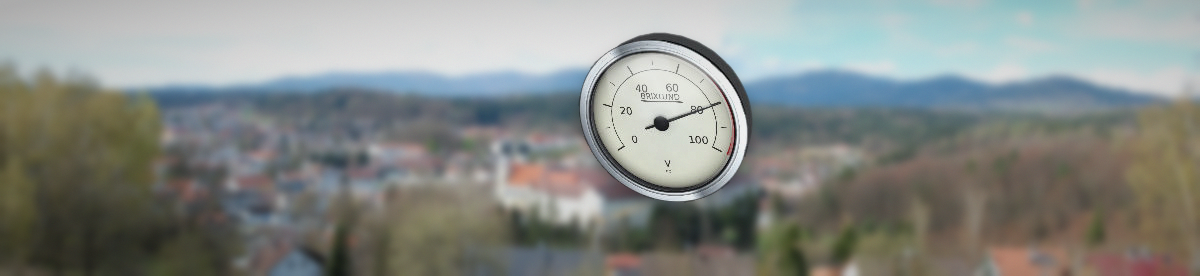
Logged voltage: **80** V
